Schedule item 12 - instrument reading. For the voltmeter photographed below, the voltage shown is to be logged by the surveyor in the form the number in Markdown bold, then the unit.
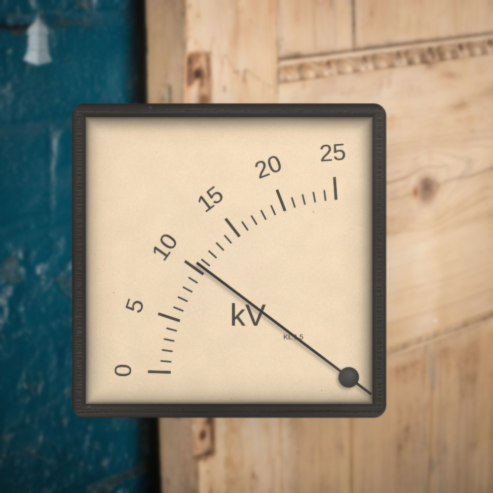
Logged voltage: **10.5** kV
